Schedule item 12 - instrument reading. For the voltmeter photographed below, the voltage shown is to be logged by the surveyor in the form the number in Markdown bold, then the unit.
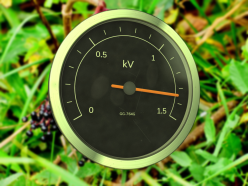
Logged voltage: **1.35** kV
